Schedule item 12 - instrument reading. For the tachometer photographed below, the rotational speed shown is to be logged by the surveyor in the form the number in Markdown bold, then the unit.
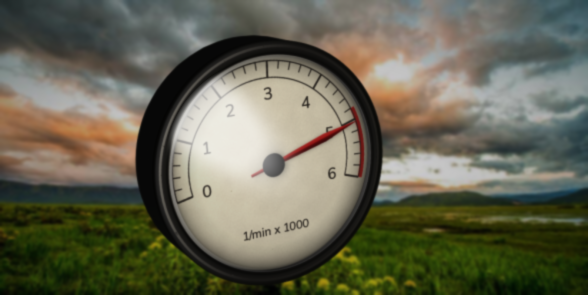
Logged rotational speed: **5000** rpm
